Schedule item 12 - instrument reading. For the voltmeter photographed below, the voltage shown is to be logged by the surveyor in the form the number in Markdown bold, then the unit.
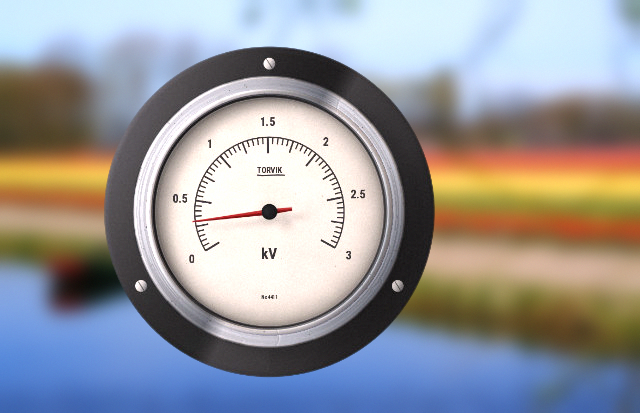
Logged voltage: **0.3** kV
